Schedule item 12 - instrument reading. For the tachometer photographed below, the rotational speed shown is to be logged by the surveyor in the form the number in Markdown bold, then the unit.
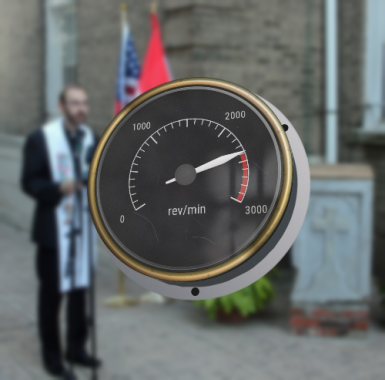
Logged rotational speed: **2400** rpm
